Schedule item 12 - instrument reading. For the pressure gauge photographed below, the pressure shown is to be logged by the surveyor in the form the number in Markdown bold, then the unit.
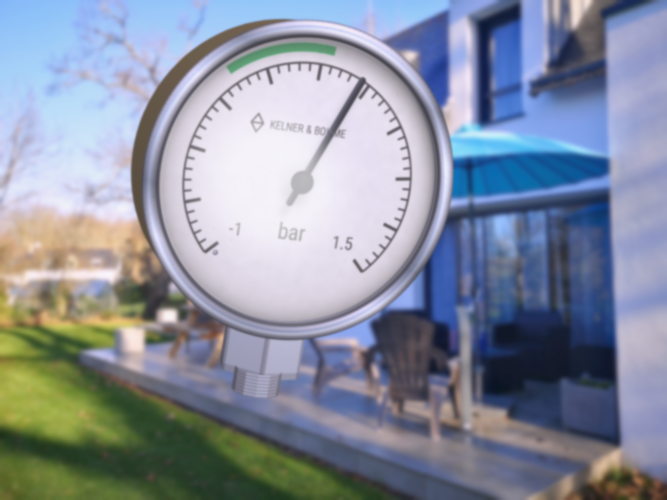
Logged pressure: **0.45** bar
